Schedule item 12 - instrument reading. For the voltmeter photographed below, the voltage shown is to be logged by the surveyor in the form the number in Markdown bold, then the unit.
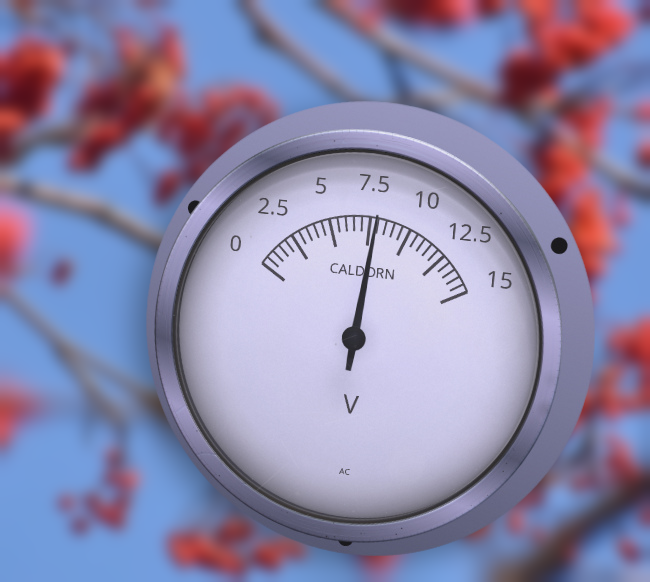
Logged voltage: **8** V
